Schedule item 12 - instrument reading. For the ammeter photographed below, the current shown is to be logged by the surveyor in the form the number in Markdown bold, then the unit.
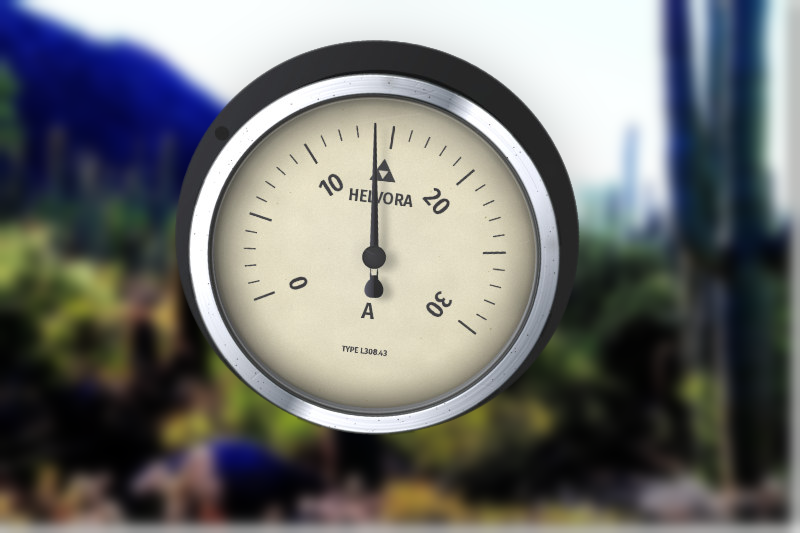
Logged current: **14** A
